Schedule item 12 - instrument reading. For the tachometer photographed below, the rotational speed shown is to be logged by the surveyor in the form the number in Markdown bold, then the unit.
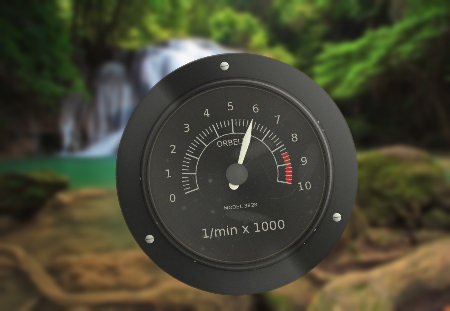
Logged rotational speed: **6000** rpm
